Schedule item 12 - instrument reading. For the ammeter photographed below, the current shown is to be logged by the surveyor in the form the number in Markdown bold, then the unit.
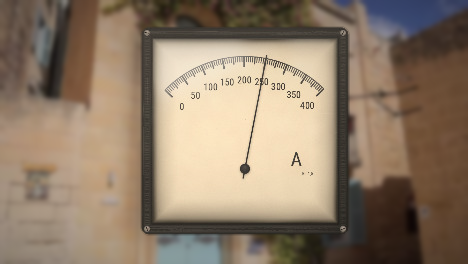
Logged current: **250** A
